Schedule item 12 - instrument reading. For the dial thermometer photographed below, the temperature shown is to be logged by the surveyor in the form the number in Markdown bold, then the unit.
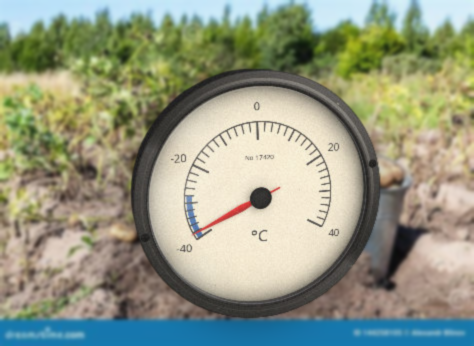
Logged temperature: **-38** °C
